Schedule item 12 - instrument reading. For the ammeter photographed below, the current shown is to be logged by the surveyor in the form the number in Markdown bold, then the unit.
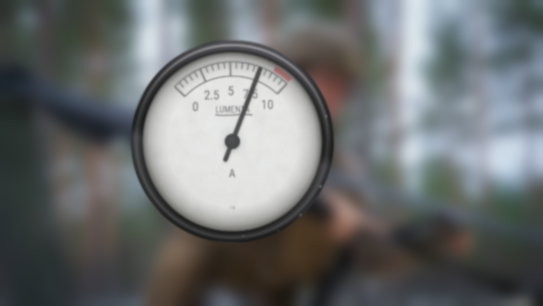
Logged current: **7.5** A
